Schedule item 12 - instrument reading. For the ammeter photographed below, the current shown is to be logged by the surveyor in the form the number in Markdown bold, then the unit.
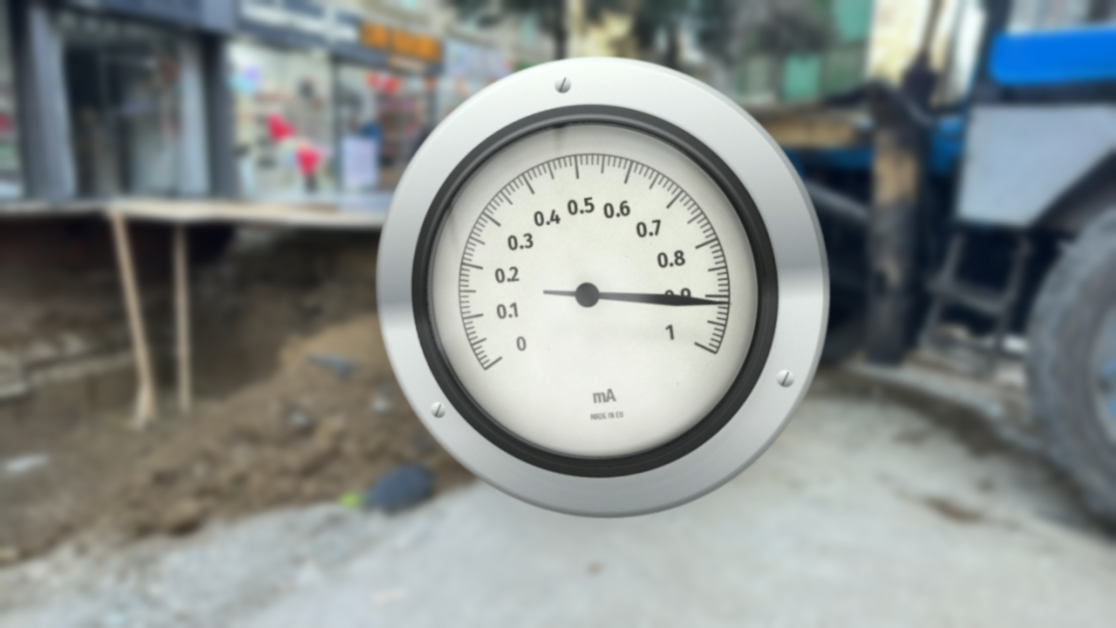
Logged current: **0.91** mA
